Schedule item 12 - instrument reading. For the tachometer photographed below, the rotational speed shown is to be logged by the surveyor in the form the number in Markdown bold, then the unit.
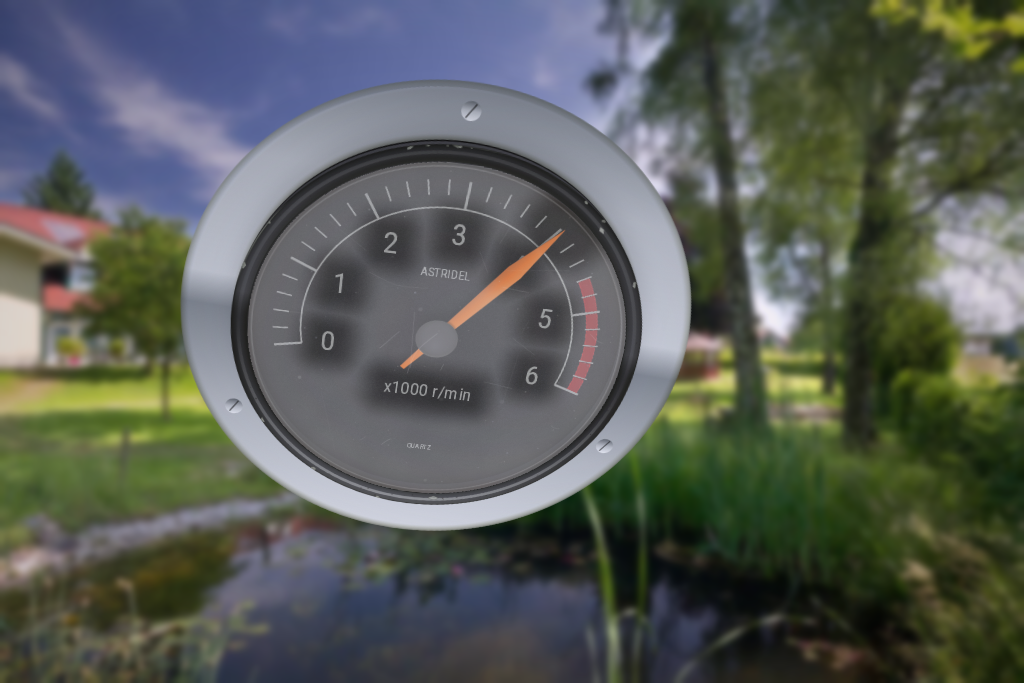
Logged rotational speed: **4000** rpm
